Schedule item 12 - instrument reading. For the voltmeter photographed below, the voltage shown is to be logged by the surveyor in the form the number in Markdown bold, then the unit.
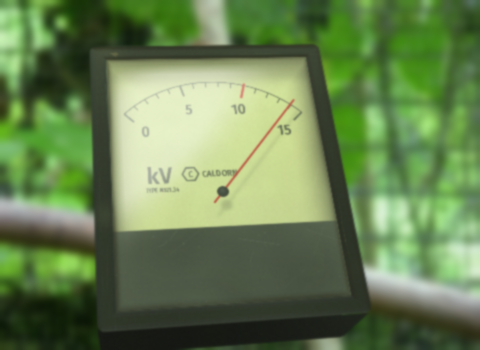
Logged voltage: **14** kV
